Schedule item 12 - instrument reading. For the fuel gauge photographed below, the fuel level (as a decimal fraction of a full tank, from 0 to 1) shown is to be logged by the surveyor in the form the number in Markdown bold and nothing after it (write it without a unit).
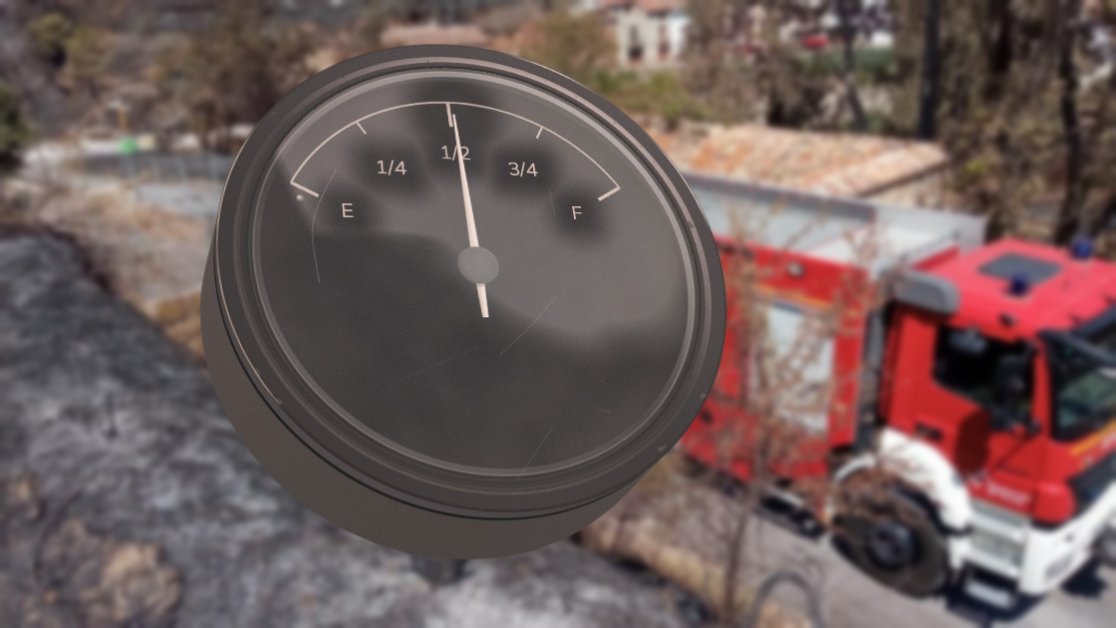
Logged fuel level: **0.5**
